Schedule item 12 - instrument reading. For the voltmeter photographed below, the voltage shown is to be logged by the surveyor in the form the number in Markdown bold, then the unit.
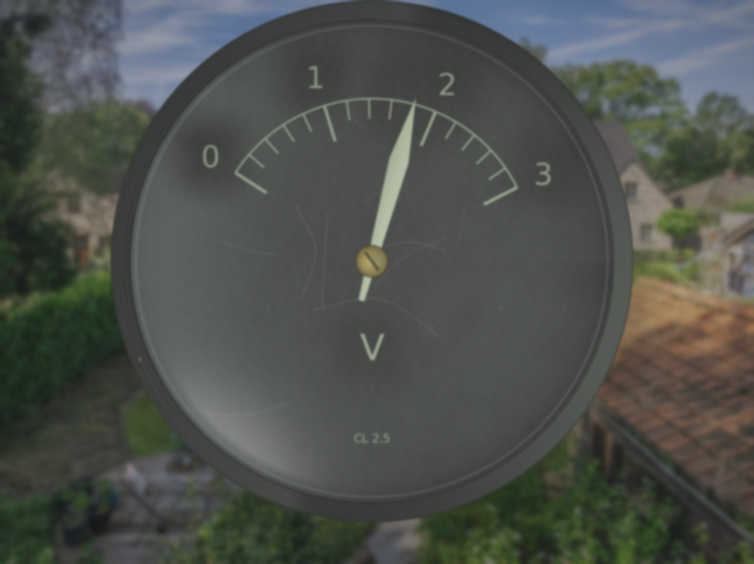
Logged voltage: **1.8** V
